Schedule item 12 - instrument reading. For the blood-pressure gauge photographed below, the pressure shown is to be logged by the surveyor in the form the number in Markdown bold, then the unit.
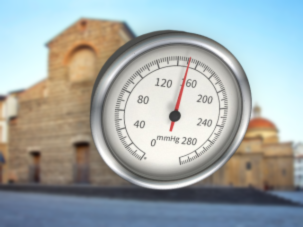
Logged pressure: **150** mmHg
